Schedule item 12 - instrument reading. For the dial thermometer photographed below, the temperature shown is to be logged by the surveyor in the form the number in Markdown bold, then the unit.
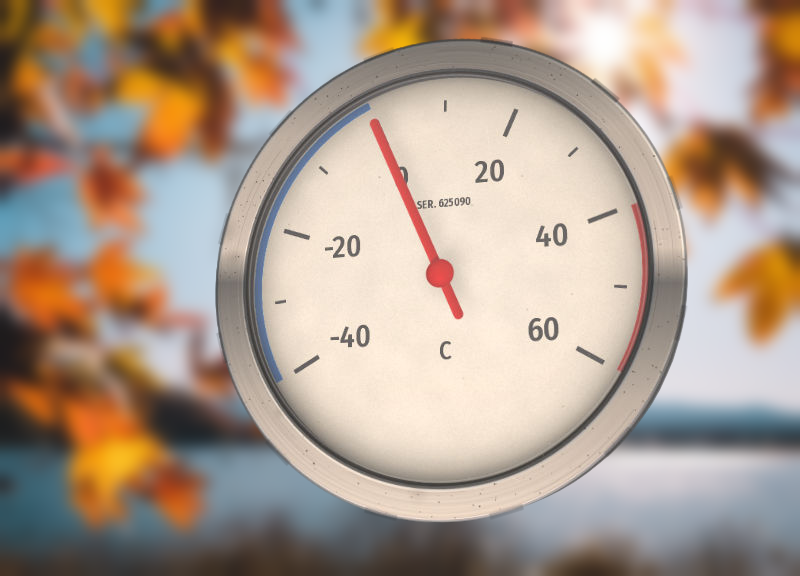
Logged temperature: **0** °C
